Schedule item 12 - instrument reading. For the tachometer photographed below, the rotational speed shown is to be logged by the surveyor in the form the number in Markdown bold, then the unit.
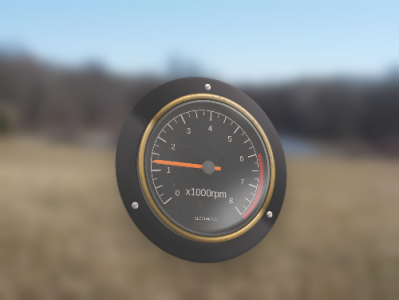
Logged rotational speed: **1250** rpm
